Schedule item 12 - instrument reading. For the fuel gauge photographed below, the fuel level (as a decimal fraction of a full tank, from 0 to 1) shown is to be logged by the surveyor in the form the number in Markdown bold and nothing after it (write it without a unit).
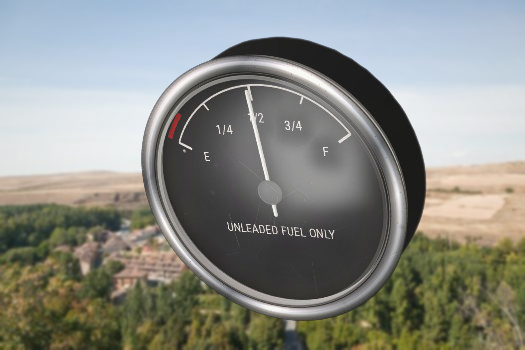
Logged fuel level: **0.5**
